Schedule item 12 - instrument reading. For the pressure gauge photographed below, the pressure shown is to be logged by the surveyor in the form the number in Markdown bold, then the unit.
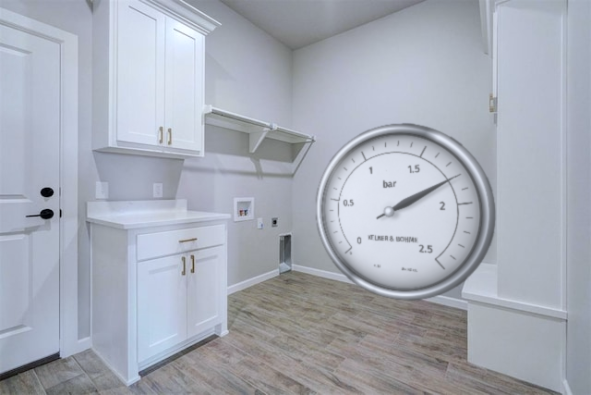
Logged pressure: **1.8** bar
